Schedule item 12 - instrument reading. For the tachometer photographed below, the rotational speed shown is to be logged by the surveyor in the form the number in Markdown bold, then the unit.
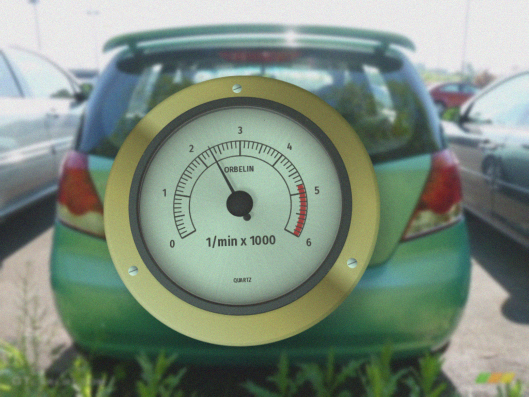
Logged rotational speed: **2300** rpm
